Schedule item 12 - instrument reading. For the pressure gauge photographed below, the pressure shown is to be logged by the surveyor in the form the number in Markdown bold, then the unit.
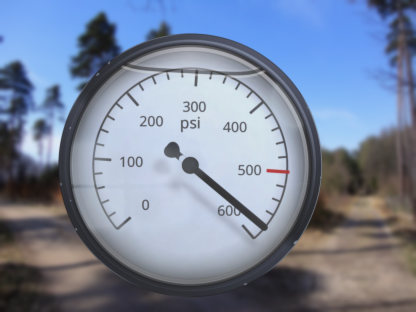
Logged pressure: **580** psi
